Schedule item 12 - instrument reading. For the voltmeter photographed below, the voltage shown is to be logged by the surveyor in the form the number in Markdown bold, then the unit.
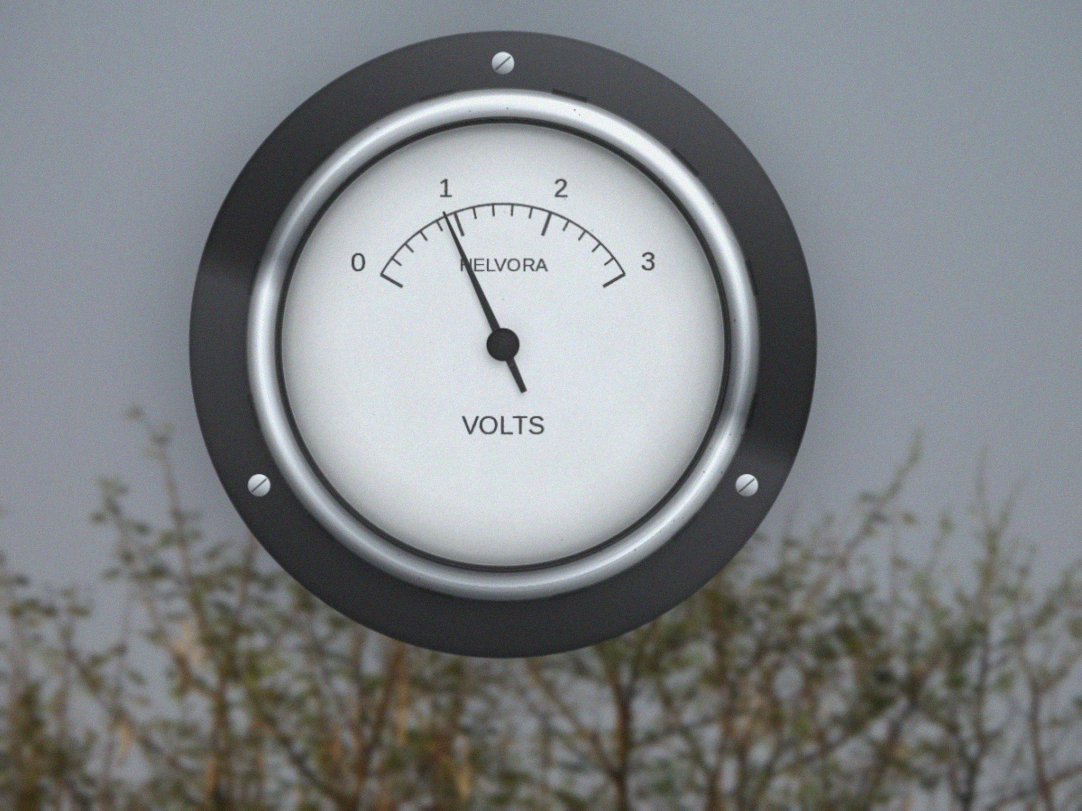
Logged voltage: **0.9** V
